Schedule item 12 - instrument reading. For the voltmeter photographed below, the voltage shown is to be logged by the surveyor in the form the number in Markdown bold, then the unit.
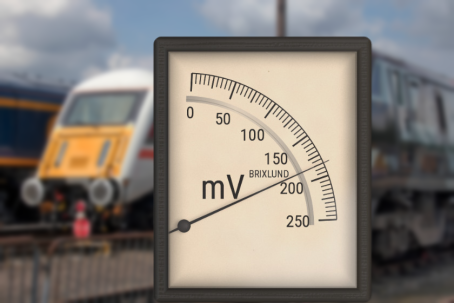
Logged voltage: **185** mV
